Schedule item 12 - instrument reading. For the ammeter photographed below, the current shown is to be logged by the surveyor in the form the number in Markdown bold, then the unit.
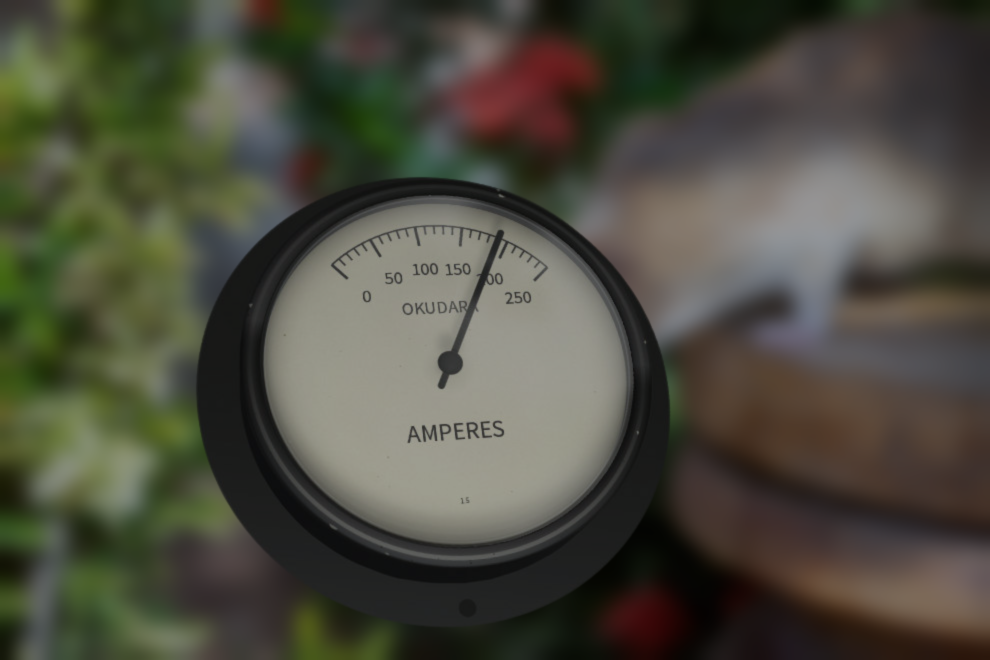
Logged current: **190** A
